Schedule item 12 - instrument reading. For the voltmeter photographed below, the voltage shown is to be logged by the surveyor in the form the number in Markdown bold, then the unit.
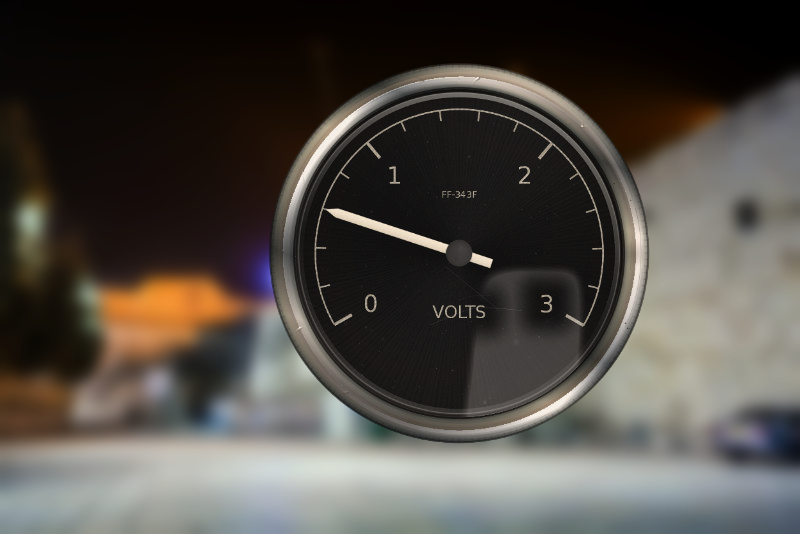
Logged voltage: **0.6** V
